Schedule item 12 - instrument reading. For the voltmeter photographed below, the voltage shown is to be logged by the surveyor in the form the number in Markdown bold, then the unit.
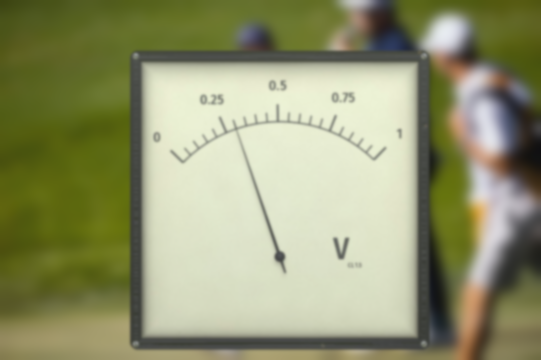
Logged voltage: **0.3** V
